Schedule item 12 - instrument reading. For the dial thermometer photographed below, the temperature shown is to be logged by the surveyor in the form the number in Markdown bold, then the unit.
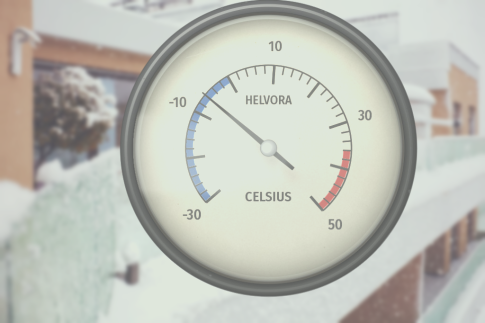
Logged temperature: **-6** °C
